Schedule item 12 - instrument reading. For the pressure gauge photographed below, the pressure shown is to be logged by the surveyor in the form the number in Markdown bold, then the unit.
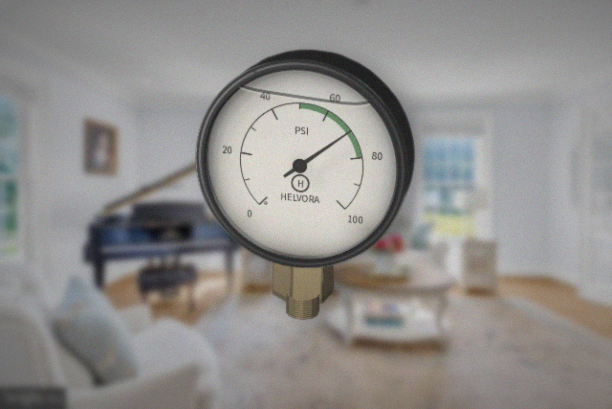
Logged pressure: **70** psi
